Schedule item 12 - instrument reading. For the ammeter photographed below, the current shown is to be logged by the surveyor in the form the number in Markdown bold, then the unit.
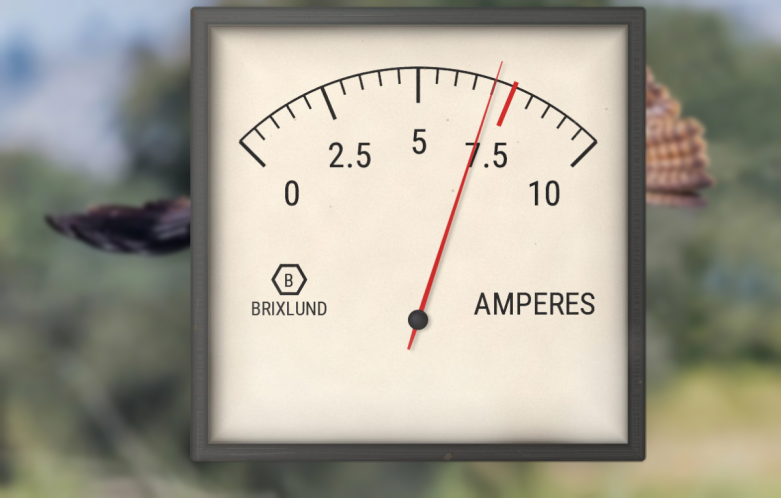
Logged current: **7** A
